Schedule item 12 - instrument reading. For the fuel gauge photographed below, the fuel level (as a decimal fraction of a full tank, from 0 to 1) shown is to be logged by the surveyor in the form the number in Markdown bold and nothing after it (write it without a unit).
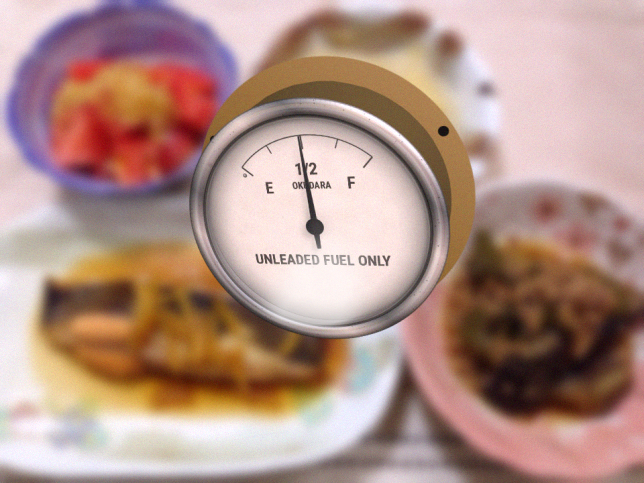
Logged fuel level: **0.5**
